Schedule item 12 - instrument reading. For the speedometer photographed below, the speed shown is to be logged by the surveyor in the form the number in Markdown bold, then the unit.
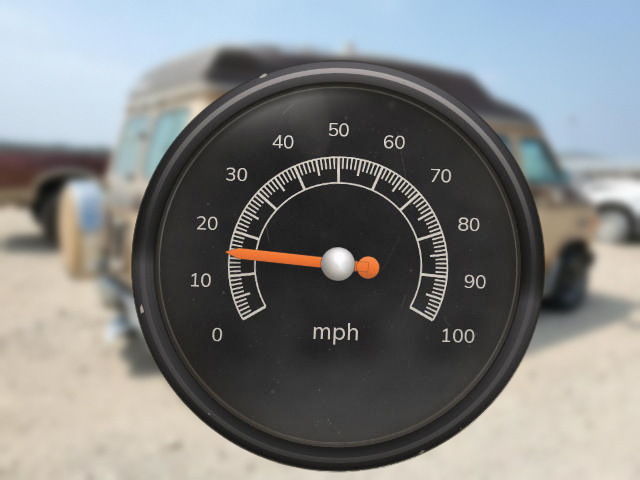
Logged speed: **15** mph
